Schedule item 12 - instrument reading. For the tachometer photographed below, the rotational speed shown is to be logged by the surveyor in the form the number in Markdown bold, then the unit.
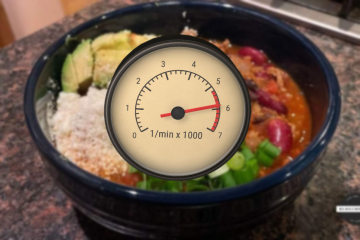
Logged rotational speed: **5800** rpm
